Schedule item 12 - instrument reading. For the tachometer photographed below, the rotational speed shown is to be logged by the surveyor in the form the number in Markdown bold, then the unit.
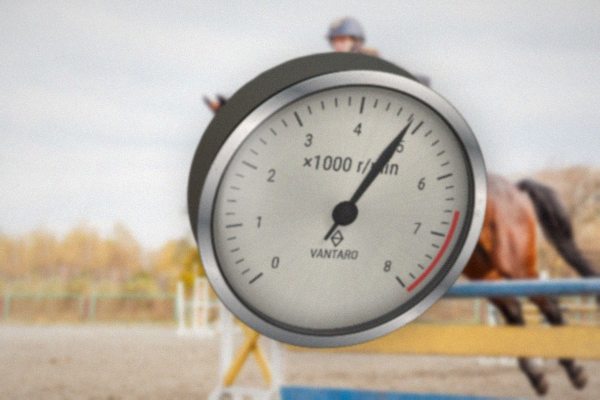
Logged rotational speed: **4800** rpm
